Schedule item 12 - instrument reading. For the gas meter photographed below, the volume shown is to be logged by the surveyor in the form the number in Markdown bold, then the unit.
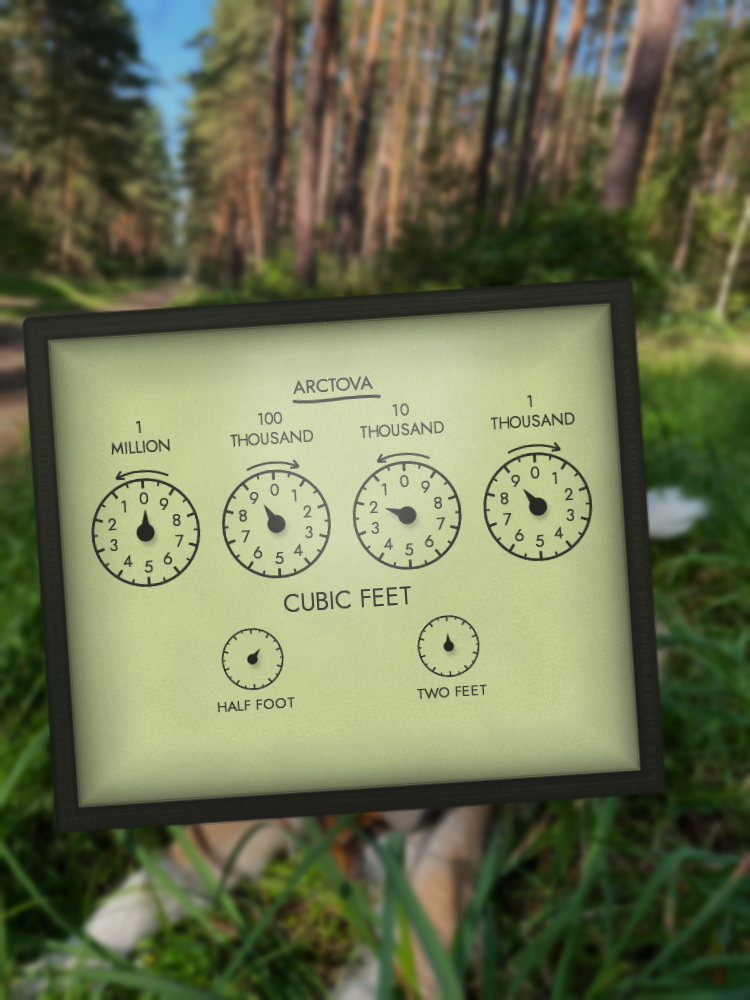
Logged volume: **991900** ft³
